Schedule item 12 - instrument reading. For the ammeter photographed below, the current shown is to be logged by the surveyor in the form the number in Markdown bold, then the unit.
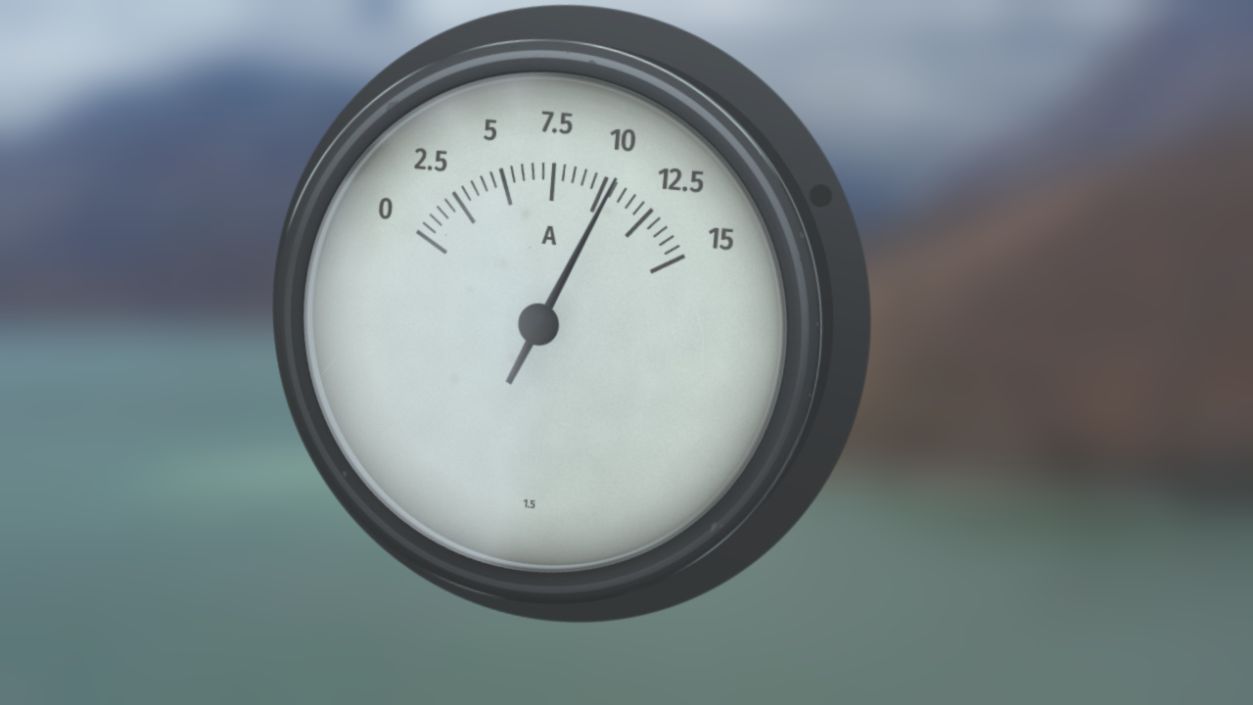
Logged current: **10.5** A
